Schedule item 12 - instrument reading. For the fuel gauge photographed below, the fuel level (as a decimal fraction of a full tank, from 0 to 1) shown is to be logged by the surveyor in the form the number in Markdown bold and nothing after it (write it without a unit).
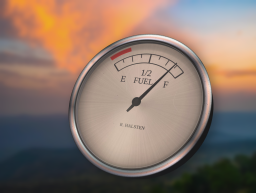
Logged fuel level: **0.875**
